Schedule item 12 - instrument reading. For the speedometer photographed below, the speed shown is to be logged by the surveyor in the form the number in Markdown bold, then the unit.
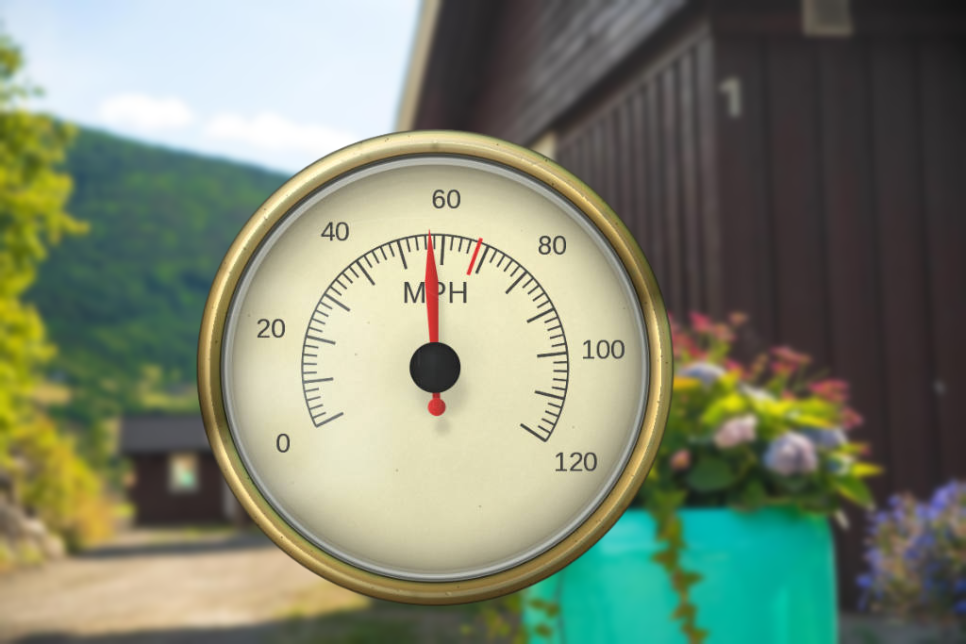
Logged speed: **57** mph
